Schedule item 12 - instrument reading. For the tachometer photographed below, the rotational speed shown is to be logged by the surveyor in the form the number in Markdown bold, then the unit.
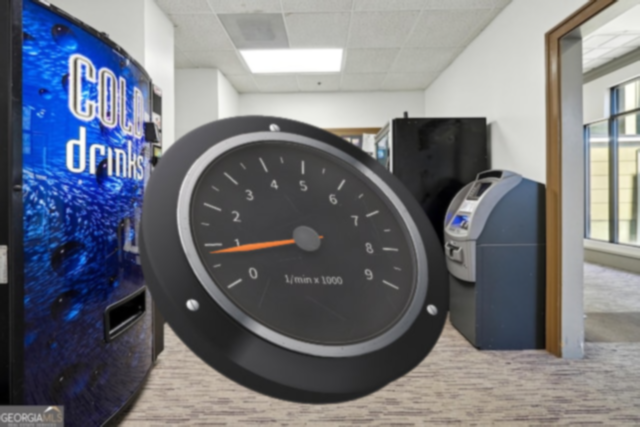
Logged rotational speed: **750** rpm
